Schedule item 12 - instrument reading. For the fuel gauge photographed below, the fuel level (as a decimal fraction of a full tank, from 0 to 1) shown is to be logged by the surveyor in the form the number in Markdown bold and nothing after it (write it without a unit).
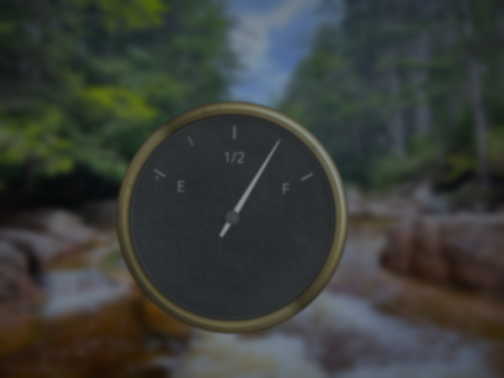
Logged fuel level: **0.75**
